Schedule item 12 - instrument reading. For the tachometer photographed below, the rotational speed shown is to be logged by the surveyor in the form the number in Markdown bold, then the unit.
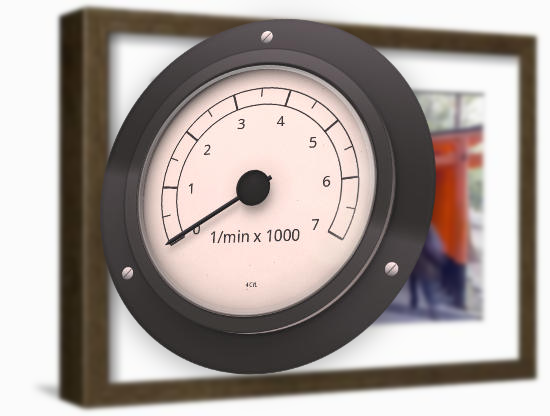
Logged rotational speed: **0** rpm
